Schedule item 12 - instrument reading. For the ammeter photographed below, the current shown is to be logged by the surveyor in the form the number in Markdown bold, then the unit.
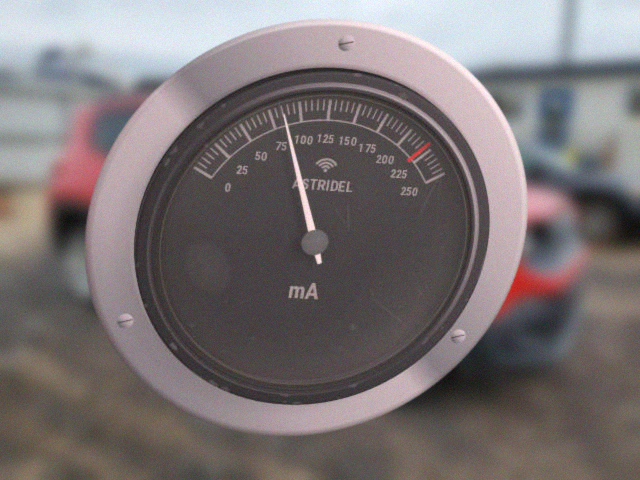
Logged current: **85** mA
